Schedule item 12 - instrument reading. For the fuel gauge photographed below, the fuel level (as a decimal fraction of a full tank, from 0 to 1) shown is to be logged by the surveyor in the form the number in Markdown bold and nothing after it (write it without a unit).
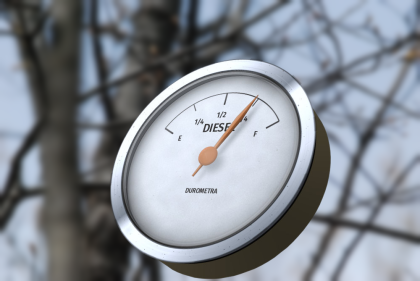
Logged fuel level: **0.75**
